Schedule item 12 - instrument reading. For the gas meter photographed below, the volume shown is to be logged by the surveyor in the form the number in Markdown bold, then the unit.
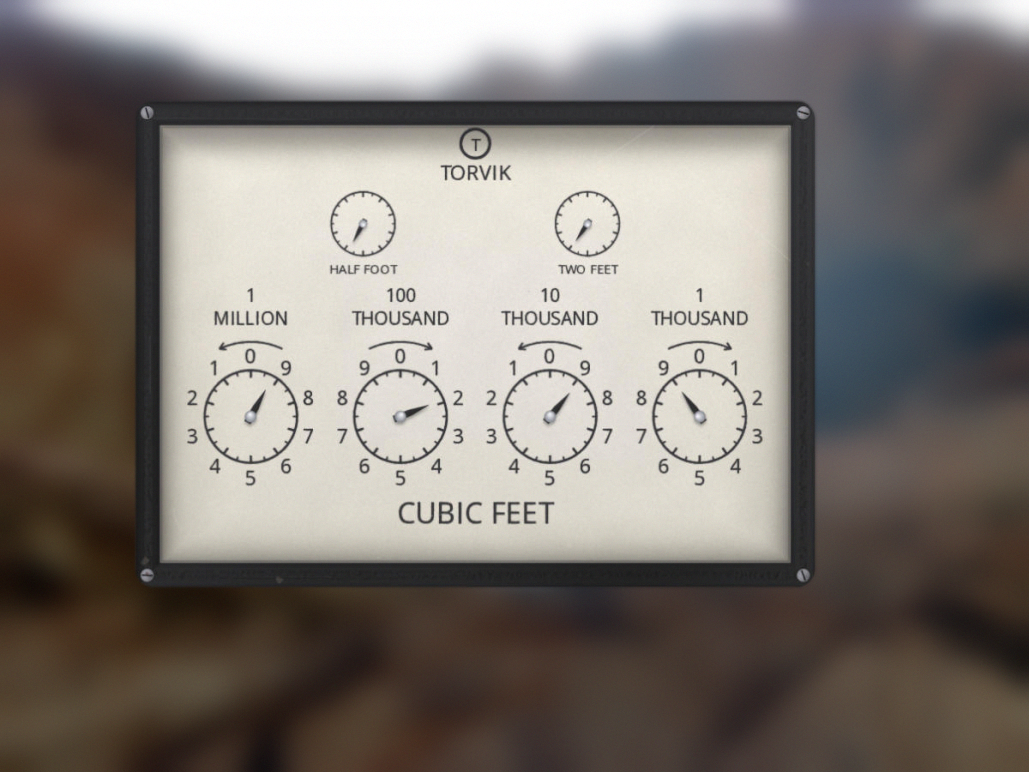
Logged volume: **918900** ft³
